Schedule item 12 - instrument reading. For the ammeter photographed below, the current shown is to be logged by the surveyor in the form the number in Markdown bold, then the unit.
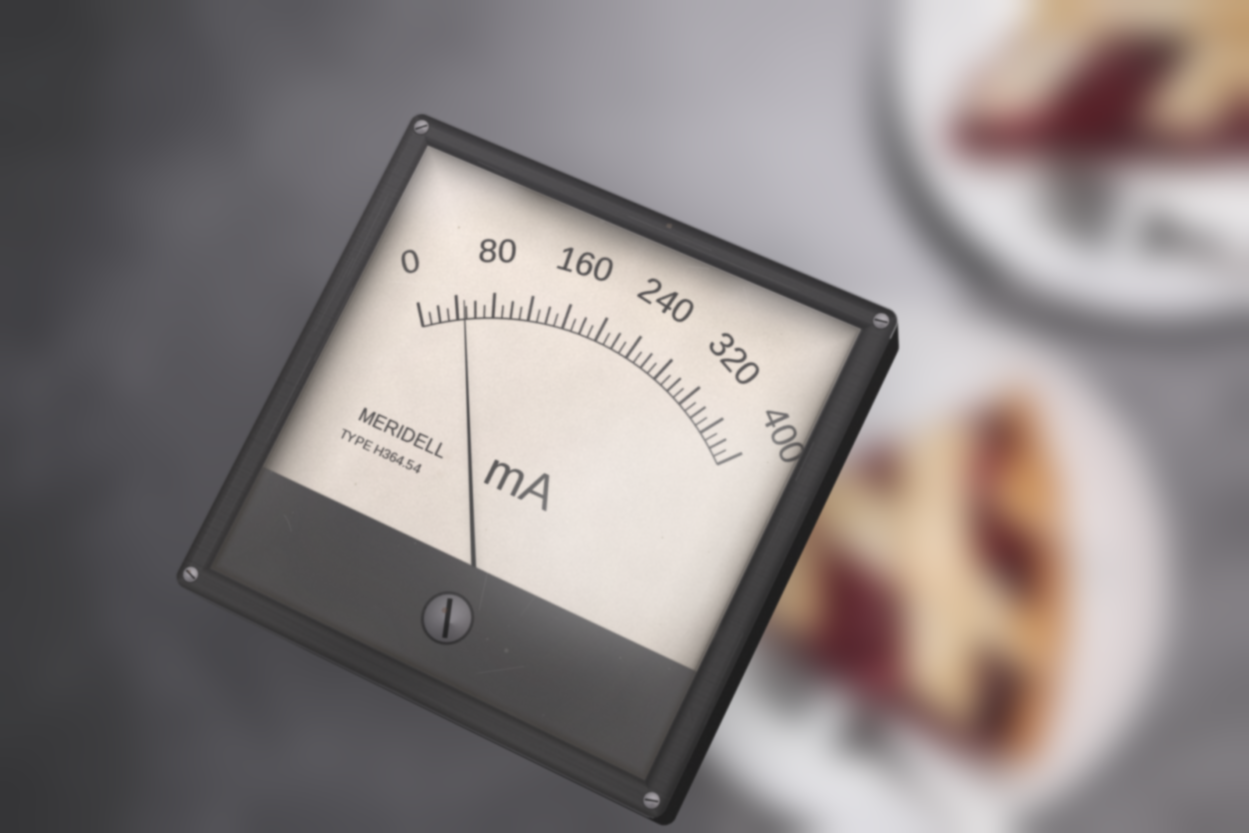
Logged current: **50** mA
